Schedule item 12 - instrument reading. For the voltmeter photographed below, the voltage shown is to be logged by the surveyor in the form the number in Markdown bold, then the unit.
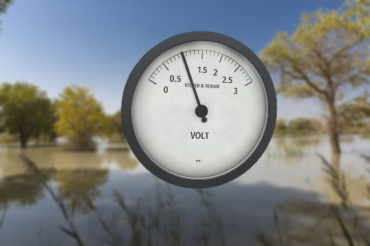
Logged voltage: **1** V
